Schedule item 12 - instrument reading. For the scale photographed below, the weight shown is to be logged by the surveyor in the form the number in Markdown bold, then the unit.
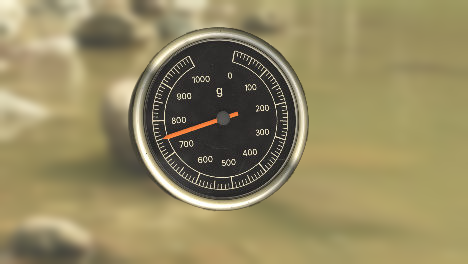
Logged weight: **750** g
